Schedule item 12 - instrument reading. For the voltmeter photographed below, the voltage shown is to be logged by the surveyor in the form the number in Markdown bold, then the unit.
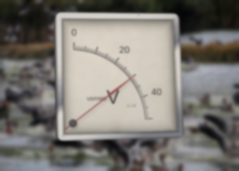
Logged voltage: **30** V
